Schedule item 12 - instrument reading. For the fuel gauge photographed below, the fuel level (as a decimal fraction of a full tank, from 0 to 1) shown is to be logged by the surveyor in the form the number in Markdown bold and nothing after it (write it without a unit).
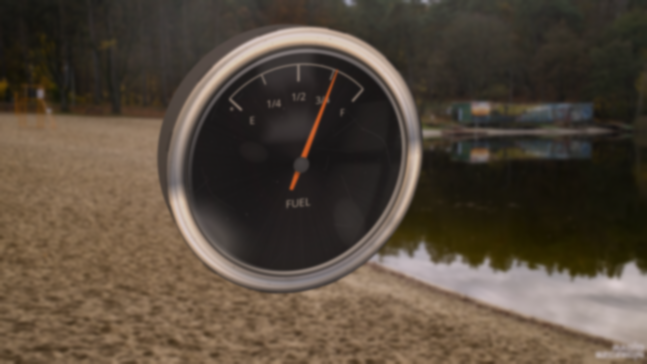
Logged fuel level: **0.75**
